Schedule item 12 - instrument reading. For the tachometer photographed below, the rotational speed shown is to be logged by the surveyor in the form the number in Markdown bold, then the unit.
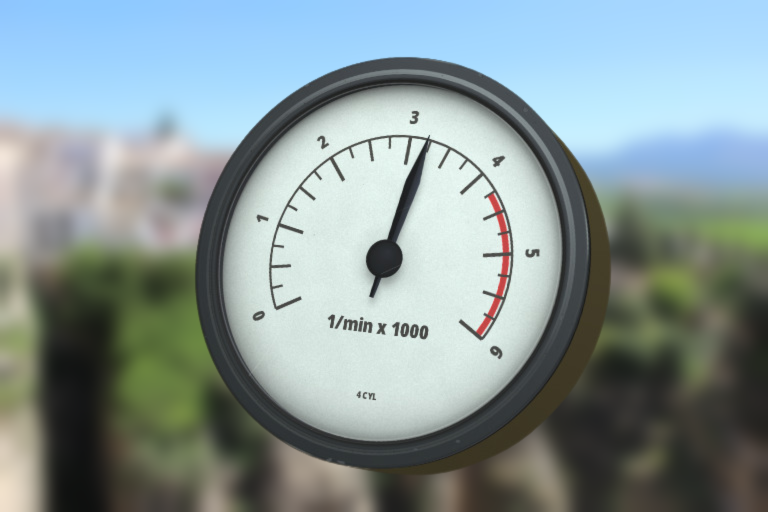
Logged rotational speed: **3250** rpm
